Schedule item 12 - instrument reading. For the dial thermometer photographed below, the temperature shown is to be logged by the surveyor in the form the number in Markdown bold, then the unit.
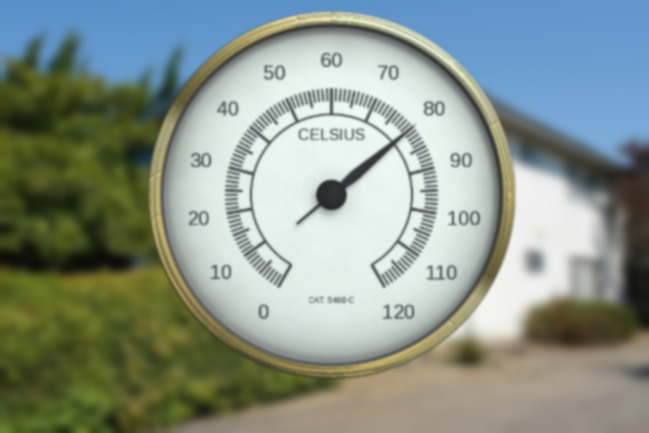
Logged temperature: **80** °C
